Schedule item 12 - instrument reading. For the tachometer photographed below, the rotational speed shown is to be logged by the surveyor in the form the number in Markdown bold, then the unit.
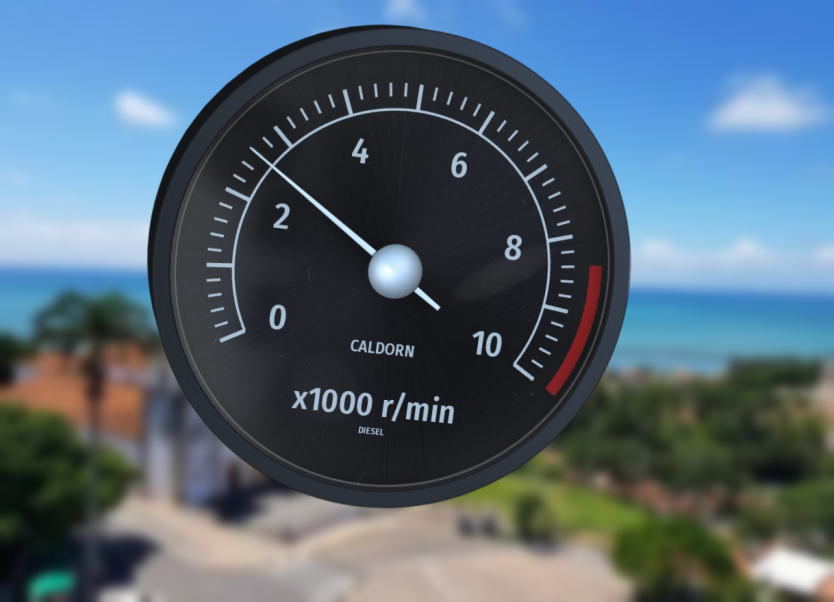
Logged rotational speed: **2600** rpm
